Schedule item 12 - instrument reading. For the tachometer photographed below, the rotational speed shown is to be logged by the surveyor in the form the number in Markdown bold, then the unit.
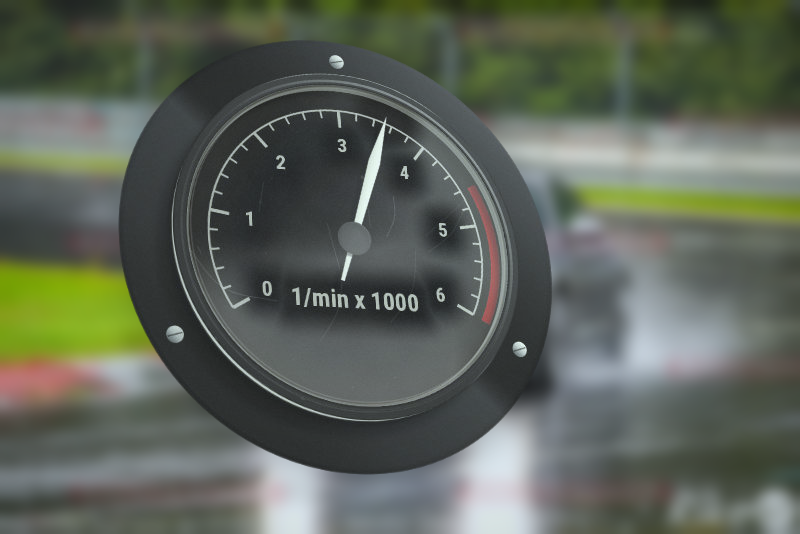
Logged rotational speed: **3500** rpm
